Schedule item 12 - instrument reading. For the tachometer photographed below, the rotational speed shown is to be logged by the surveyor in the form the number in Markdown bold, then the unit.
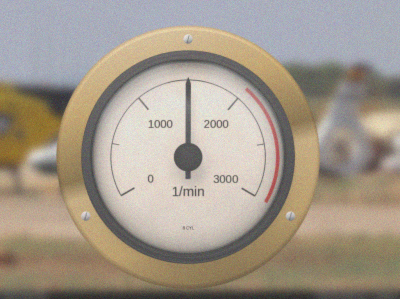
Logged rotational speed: **1500** rpm
